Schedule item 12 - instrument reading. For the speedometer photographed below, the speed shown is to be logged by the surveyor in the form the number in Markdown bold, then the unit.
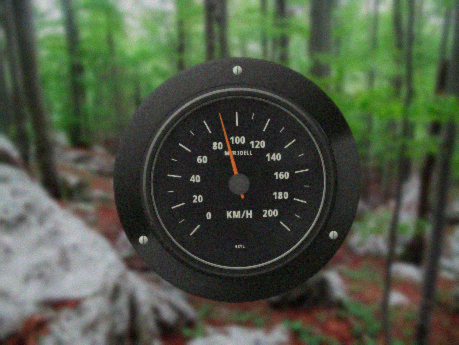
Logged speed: **90** km/h
